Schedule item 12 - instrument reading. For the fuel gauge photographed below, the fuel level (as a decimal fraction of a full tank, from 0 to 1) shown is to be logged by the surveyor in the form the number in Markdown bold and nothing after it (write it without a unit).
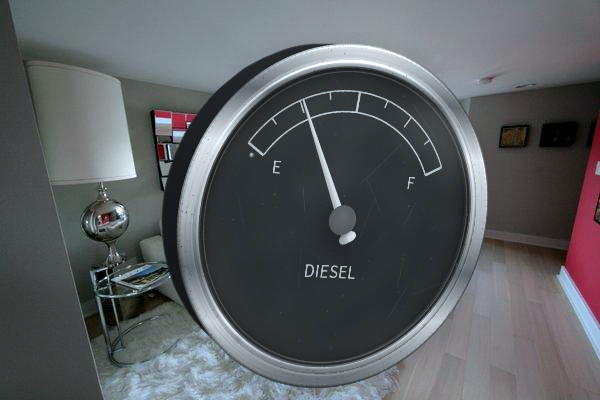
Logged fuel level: **0.25**
